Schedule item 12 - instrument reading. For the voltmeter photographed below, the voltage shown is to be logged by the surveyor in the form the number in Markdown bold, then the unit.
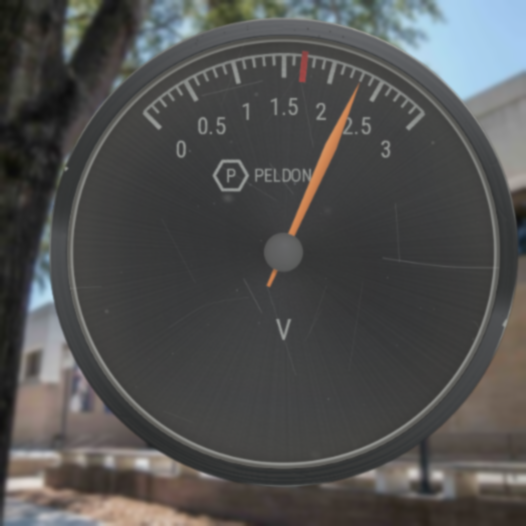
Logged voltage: **2.3** V
